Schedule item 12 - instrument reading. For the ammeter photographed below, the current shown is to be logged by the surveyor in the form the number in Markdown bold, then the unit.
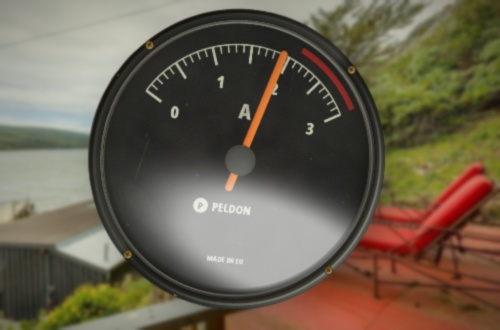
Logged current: **1.9** A
